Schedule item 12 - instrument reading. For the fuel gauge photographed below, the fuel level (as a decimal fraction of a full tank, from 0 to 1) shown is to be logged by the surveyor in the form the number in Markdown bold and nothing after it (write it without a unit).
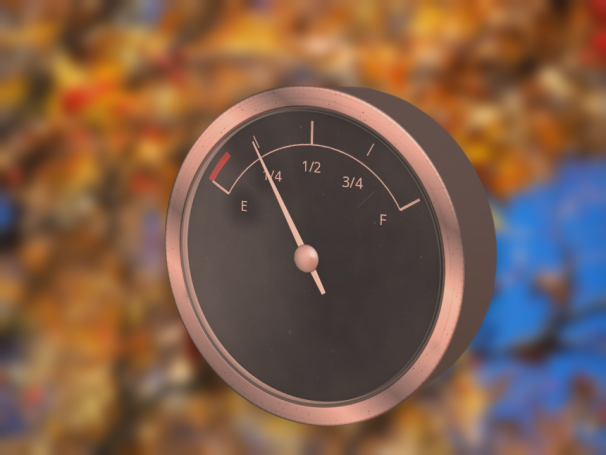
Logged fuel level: **0.25**
